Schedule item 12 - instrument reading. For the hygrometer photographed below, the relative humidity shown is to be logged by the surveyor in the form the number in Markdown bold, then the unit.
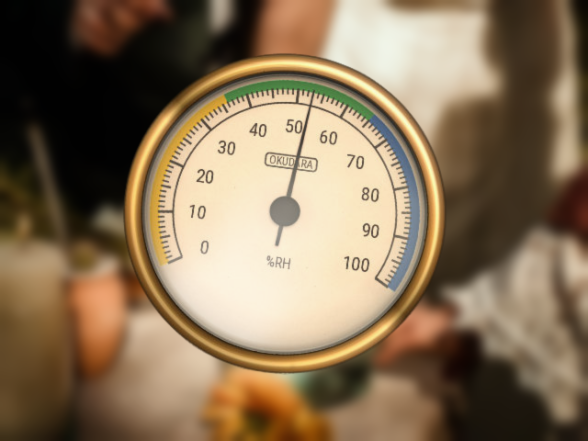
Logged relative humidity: **53** %
